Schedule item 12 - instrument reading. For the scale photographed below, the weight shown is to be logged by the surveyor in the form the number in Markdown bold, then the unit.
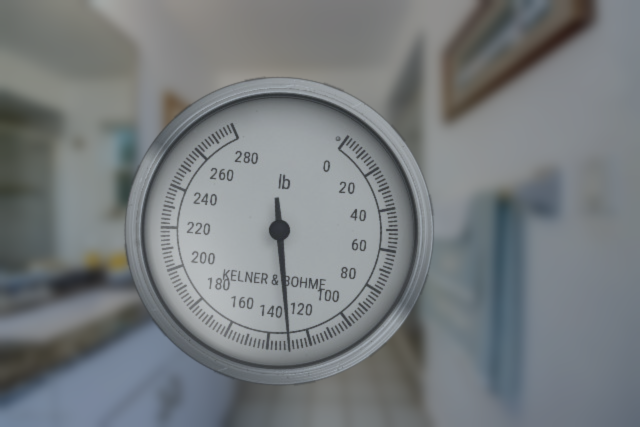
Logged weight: **130** lb
